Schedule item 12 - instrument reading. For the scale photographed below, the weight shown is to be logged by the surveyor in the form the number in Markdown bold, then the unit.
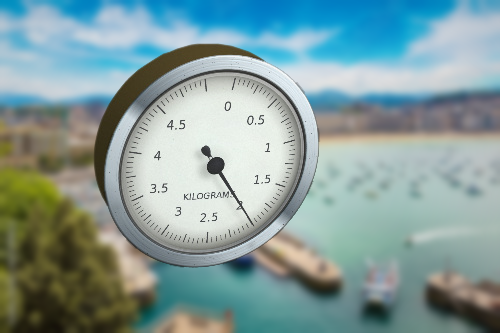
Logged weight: **2** kg
